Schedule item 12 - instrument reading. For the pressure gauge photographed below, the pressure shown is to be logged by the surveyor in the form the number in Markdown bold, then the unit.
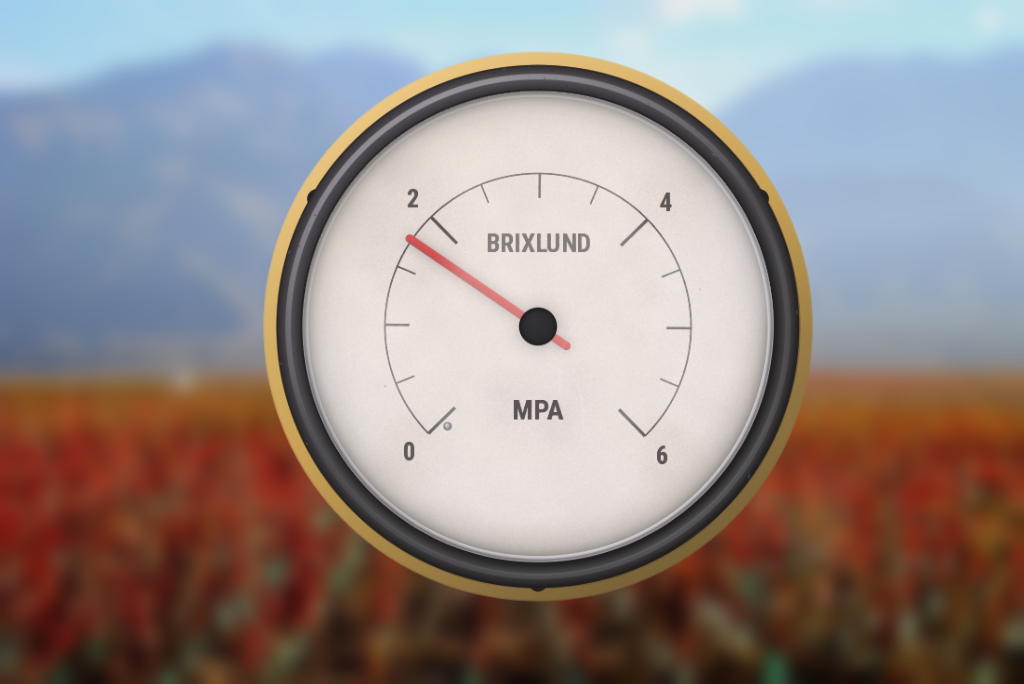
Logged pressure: **1.75** MPa
